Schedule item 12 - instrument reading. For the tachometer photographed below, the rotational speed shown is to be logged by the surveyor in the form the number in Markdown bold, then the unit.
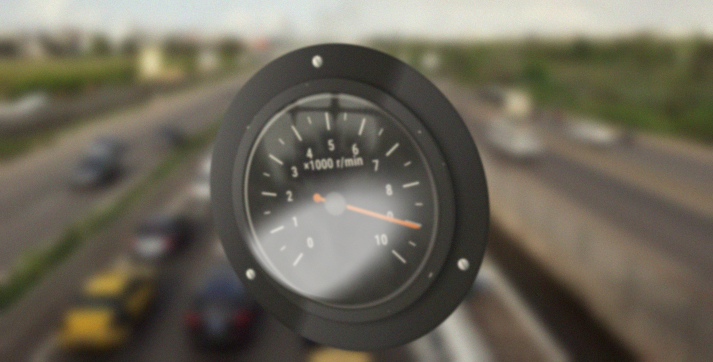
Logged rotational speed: **9000** rpm
